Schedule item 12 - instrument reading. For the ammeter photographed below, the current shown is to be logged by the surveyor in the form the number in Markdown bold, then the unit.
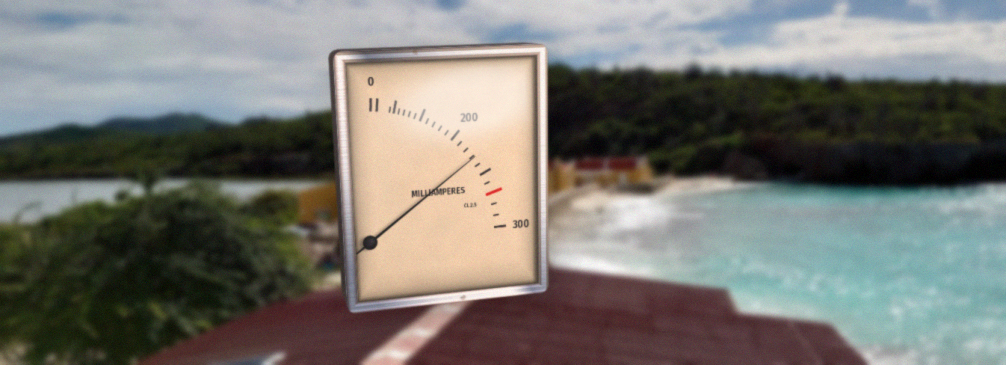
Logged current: **230** mA
